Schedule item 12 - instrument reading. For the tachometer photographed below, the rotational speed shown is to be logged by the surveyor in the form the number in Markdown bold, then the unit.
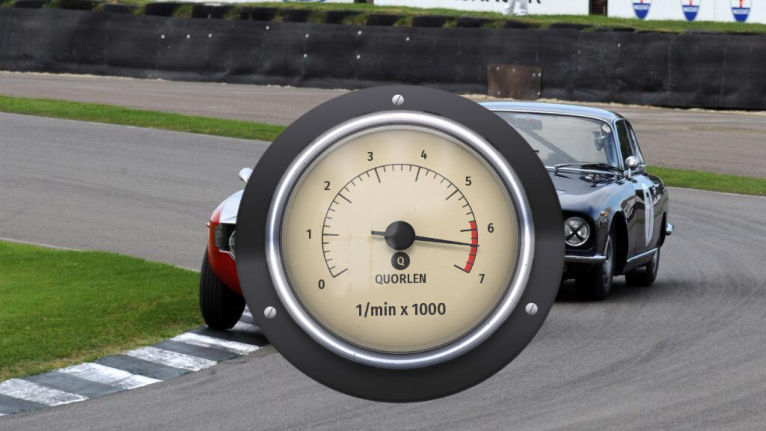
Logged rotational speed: **6400** rpm
